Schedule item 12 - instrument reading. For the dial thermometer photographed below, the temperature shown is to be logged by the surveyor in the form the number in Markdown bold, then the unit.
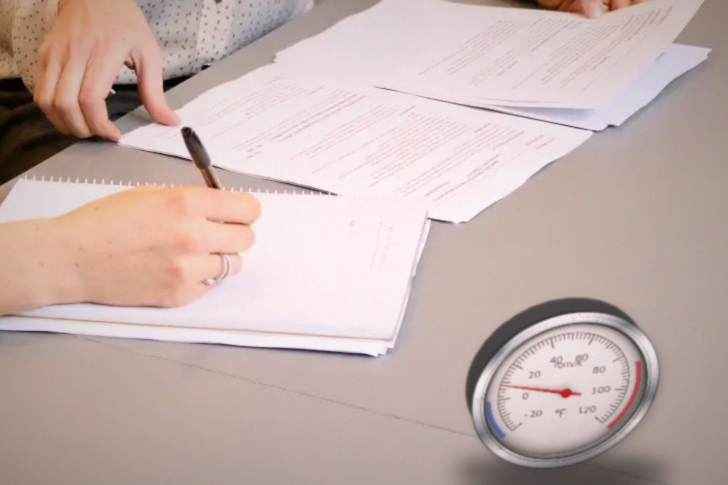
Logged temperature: **10** °F
